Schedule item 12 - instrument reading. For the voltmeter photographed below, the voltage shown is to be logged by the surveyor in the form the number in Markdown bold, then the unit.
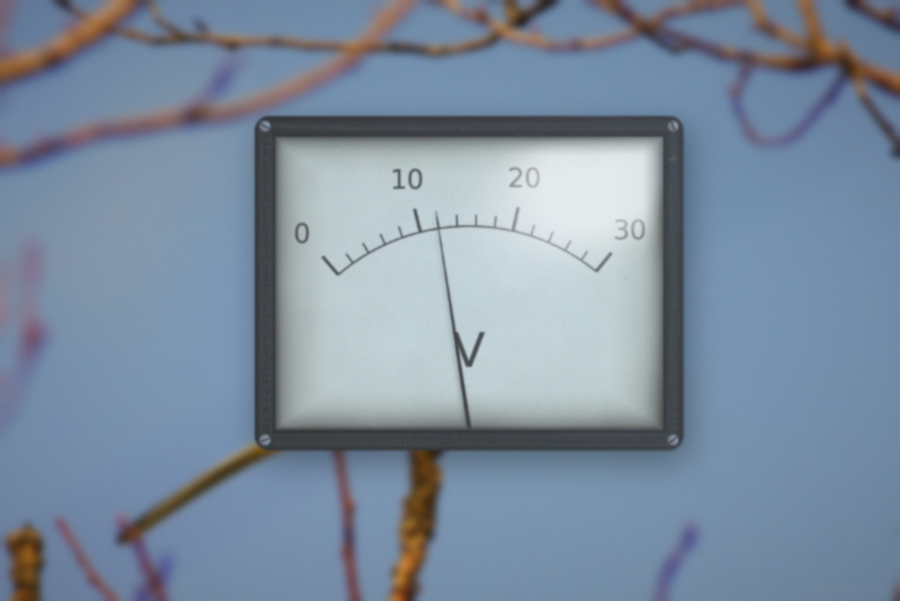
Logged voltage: **12** V
